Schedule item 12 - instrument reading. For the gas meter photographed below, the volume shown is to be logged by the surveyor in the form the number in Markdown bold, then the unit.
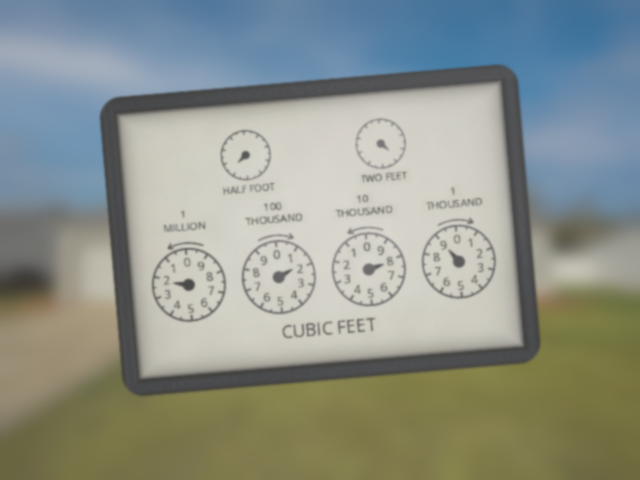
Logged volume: **217900** ft³
